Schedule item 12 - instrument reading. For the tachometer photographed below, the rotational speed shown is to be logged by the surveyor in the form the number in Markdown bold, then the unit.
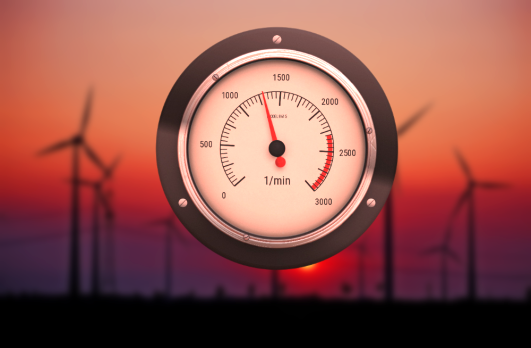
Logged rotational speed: **1300** rpm
